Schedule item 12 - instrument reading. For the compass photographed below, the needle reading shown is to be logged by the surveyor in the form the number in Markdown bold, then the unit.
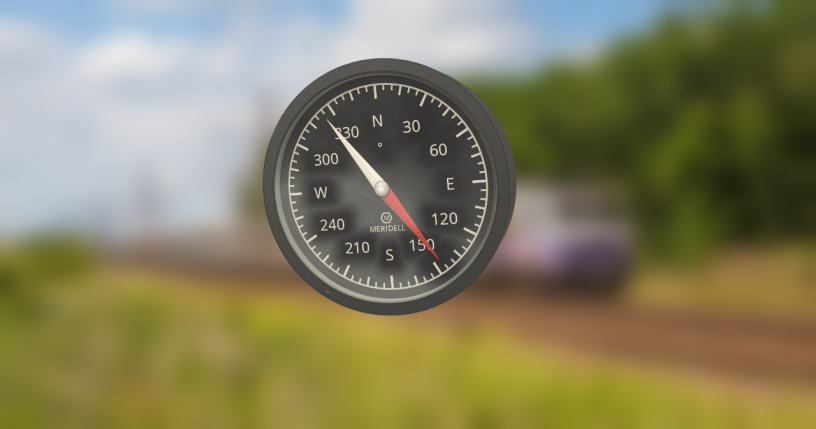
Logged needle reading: **145** °
